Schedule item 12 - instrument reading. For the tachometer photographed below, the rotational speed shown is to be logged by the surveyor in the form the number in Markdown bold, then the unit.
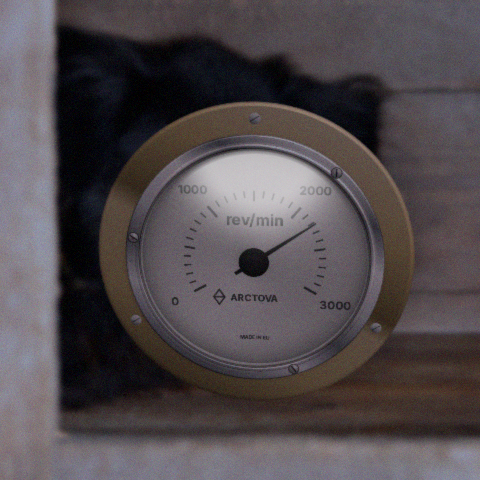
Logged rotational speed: **2200** rpm
